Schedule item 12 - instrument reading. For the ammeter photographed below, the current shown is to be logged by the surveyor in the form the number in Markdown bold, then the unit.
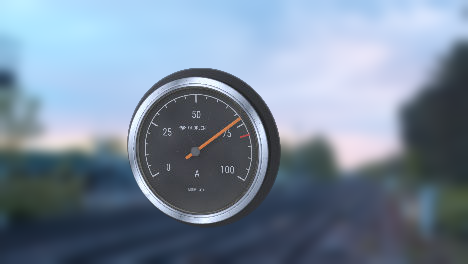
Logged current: **72.5** A
